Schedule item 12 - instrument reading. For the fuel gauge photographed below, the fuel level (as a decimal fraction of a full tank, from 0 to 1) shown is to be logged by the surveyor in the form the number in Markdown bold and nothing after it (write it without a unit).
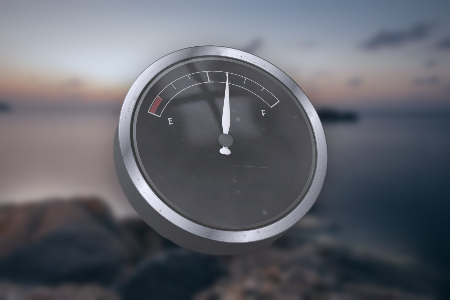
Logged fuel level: **0.625**
